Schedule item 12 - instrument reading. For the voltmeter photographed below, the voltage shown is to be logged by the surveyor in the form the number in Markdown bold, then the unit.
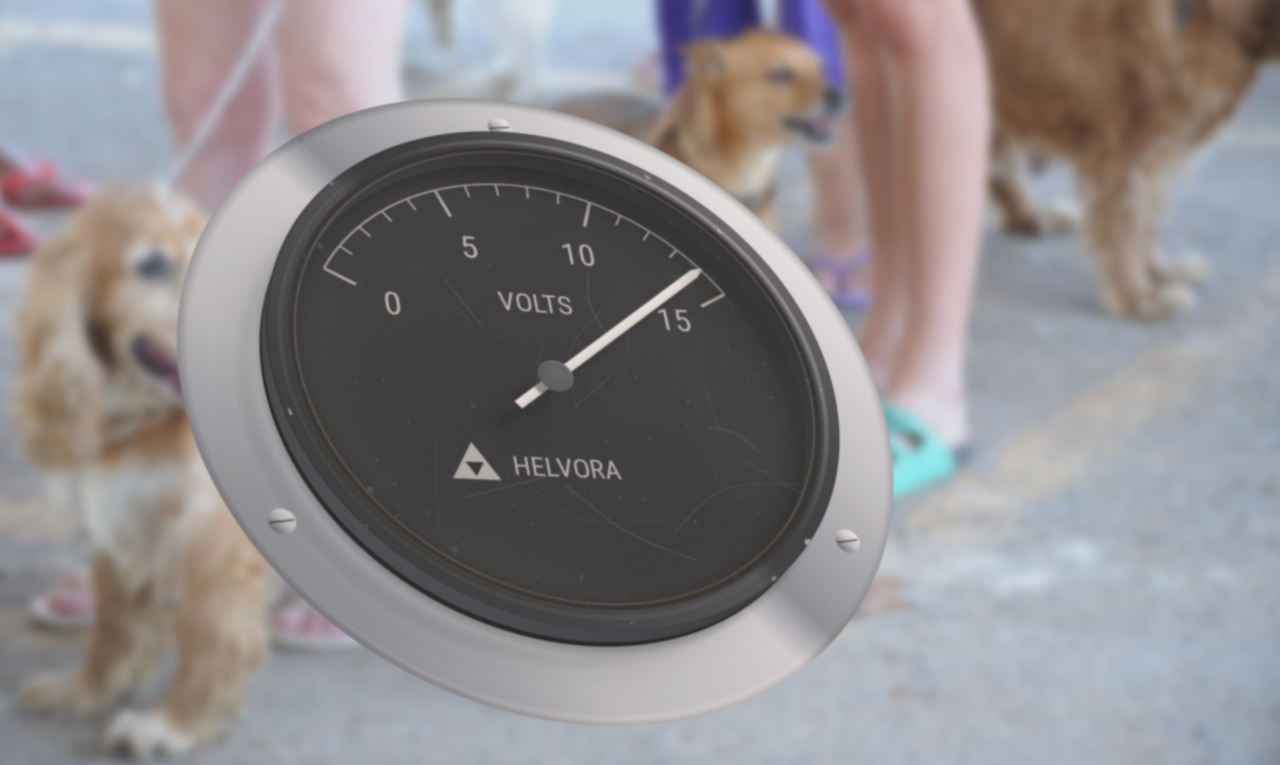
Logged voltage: **14** V
